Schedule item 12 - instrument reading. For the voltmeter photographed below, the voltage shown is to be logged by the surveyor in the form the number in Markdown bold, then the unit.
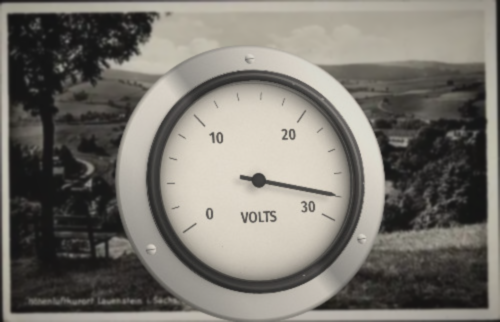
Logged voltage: **28** V
